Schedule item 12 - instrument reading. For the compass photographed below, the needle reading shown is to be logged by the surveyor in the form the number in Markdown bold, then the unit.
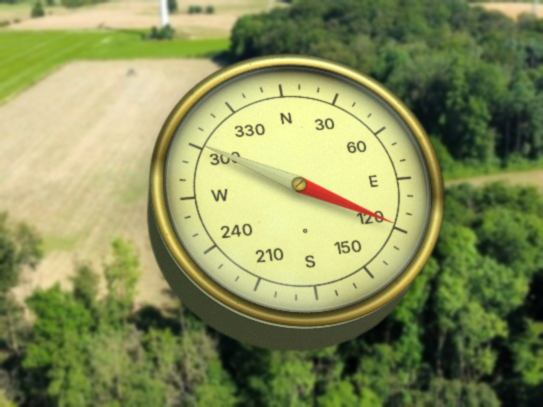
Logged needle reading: **120** °
